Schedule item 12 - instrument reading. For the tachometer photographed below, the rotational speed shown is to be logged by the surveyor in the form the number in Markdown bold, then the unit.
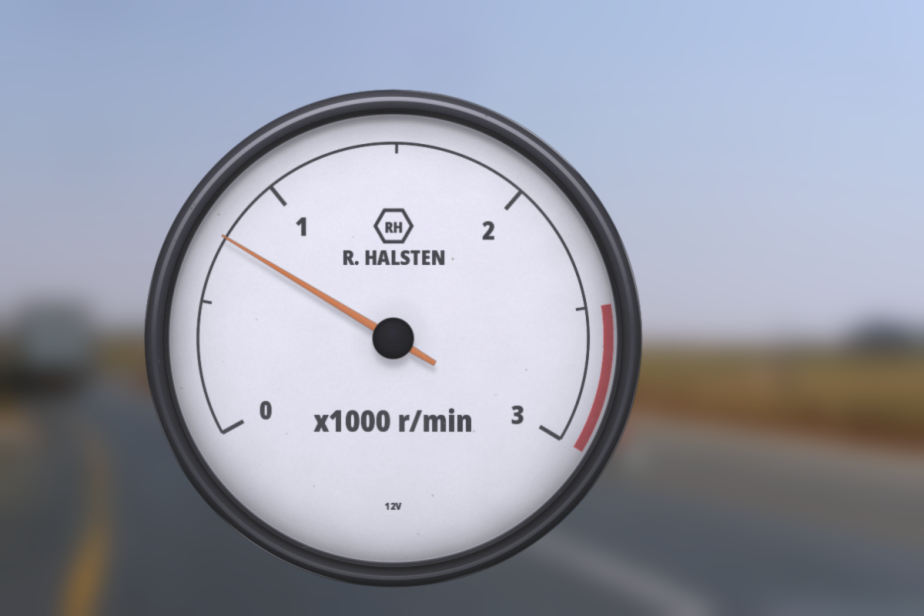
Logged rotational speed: **750** rpm
